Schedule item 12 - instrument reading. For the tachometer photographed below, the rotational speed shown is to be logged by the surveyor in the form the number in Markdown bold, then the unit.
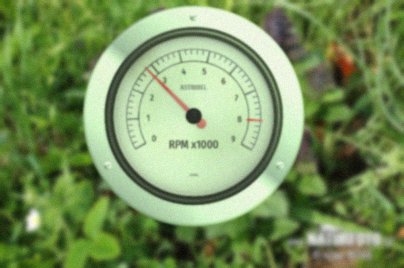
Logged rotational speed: **2800** rpm
